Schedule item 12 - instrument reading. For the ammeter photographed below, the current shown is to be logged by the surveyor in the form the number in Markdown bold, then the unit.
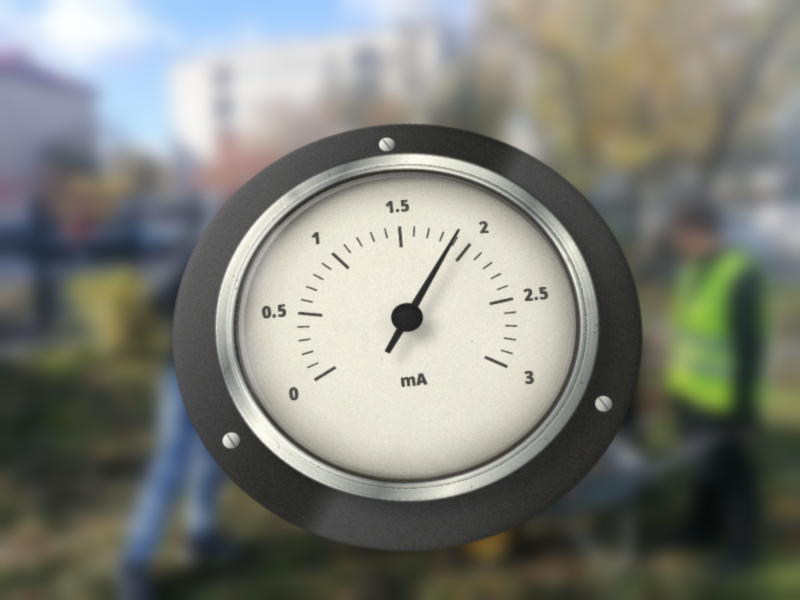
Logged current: **1.9** mA
